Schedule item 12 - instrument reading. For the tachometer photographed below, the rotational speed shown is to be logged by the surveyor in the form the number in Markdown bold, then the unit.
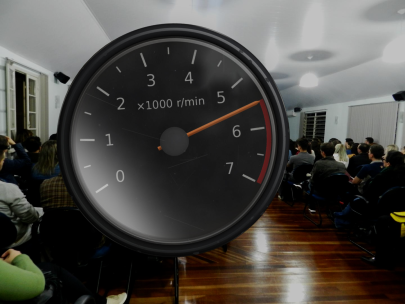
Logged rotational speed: **5500** rpm
